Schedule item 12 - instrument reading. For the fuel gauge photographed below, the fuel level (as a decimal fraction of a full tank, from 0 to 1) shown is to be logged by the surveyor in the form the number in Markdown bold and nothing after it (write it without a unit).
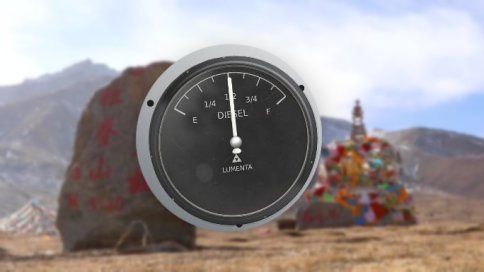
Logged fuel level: **0.5**
